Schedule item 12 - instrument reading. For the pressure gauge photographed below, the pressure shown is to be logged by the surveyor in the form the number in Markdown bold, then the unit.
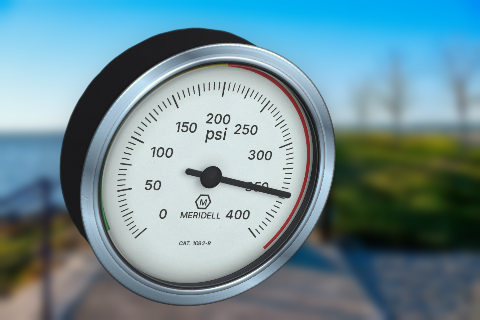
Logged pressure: **350** psi
